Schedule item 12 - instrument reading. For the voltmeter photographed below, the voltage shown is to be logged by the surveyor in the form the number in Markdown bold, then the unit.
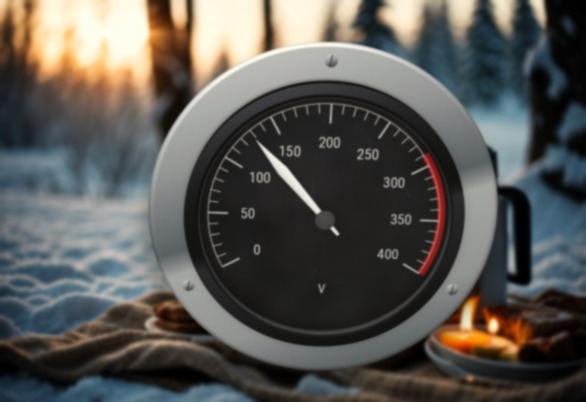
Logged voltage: **130** V
